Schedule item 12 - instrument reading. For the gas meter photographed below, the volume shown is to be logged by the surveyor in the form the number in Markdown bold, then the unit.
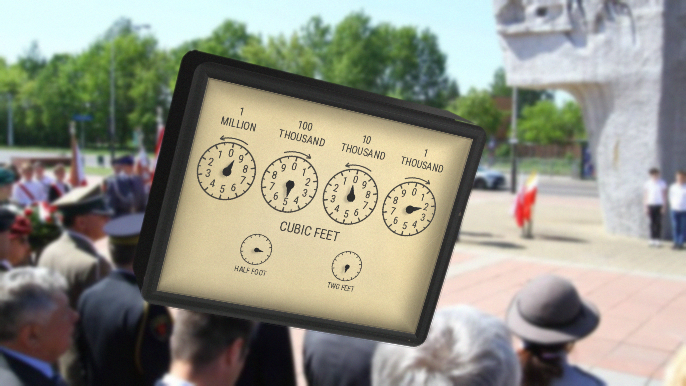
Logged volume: **950200** ft³
